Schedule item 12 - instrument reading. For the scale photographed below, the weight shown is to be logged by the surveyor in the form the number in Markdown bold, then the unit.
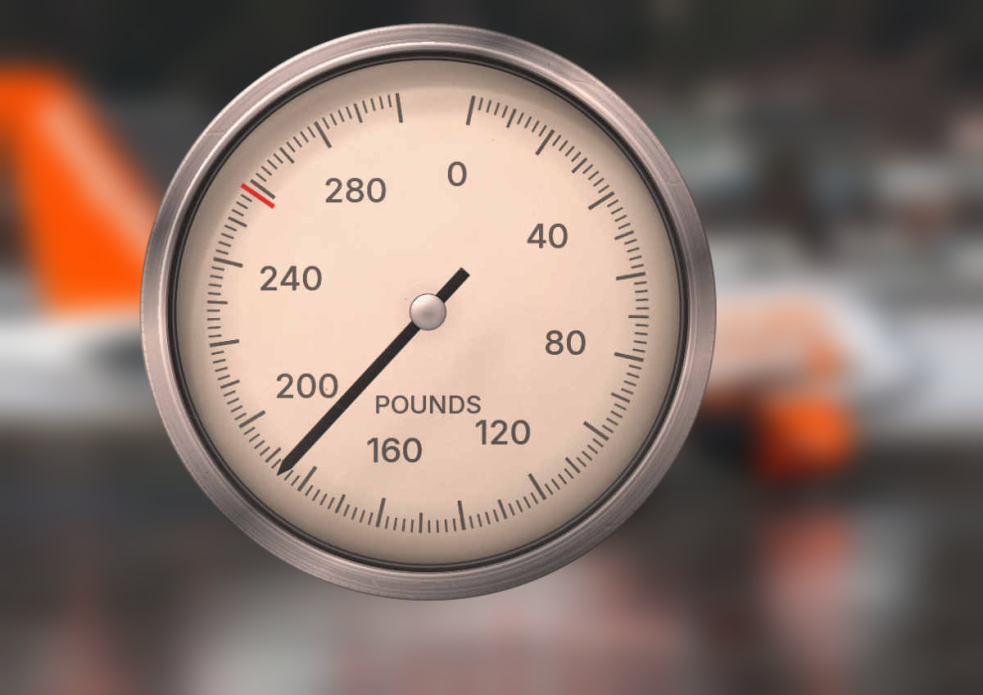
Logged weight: **186** lb
